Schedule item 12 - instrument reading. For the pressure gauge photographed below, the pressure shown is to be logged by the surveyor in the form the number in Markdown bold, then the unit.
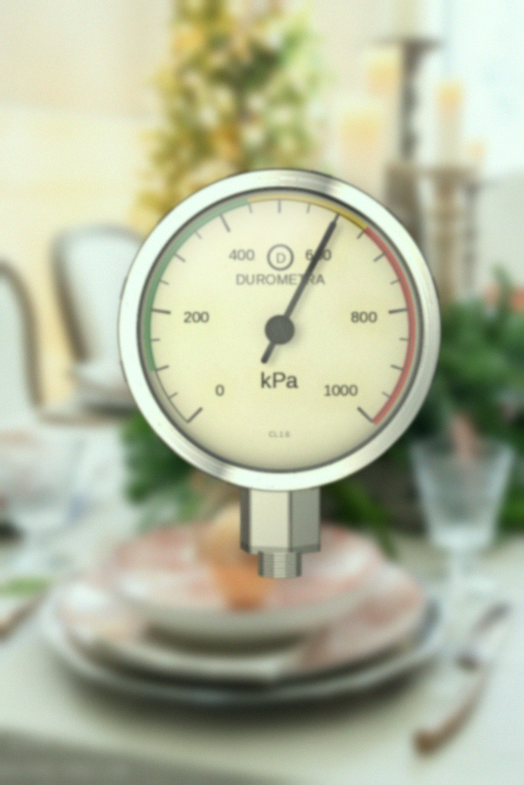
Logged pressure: **600** kPa
